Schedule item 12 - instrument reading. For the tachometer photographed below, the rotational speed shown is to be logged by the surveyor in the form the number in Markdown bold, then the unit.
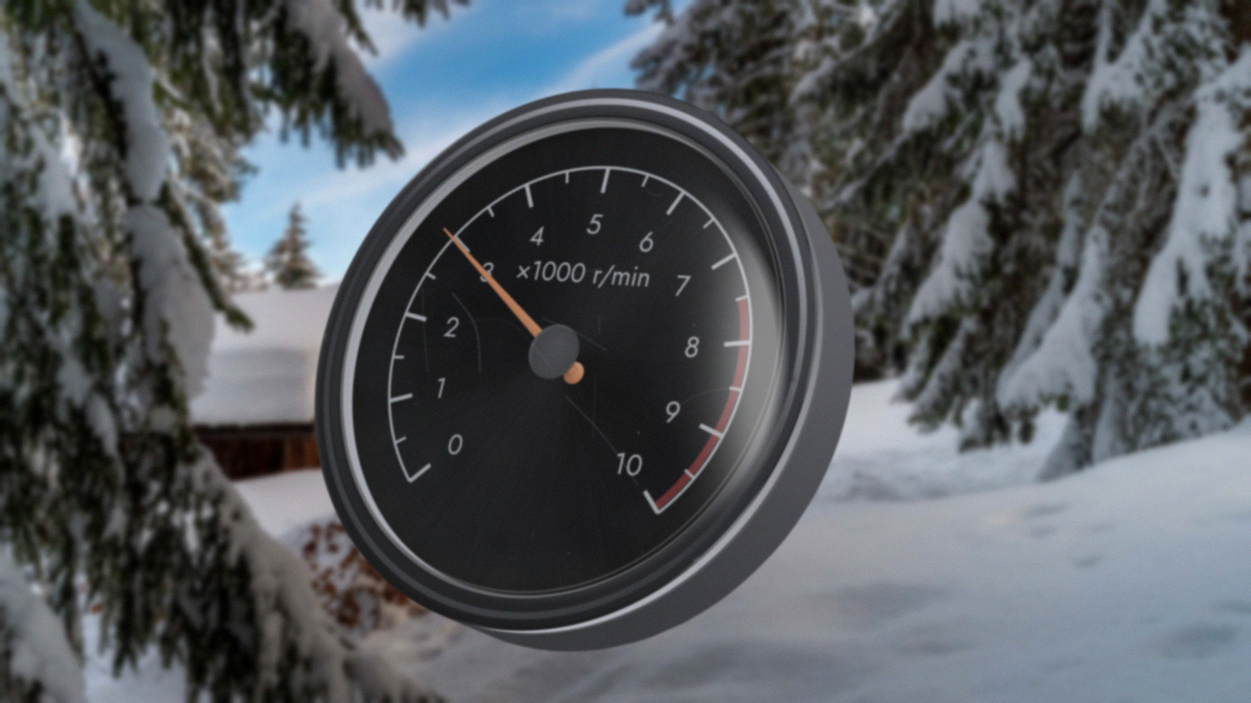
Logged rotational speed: **3000** rpm
